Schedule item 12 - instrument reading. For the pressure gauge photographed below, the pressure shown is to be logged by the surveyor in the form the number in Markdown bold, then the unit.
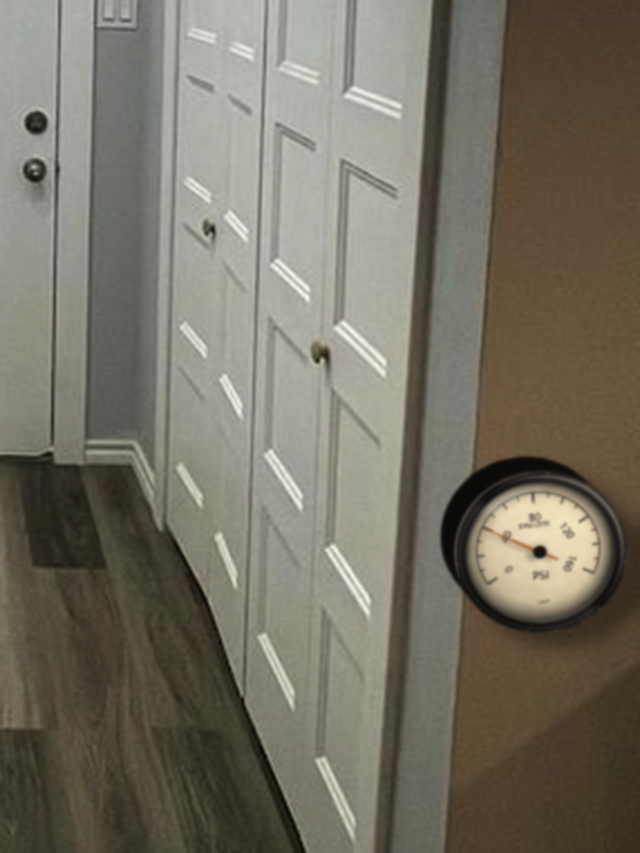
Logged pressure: **40** psi
